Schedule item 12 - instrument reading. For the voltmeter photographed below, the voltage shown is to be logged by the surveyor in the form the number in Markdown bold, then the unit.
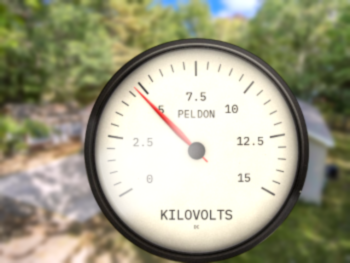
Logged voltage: **4.75** kV
